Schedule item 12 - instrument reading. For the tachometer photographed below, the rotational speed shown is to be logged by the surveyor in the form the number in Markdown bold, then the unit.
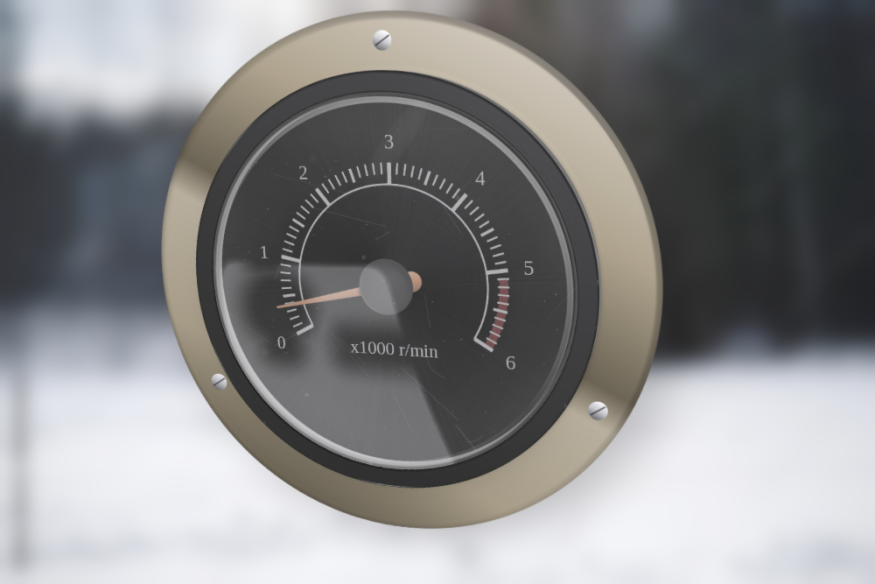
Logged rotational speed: **400** rpm
